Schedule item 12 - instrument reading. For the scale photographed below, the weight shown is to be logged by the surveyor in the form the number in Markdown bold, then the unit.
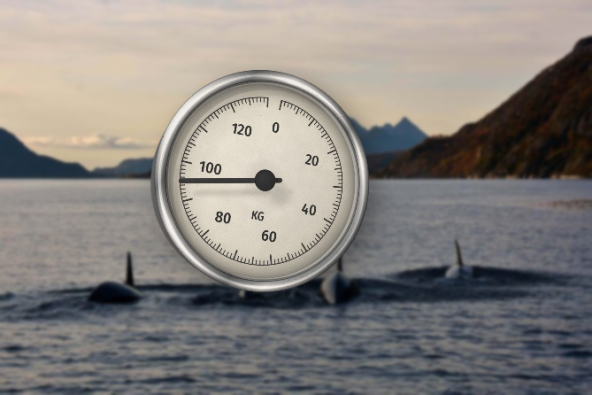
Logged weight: **95** kg
